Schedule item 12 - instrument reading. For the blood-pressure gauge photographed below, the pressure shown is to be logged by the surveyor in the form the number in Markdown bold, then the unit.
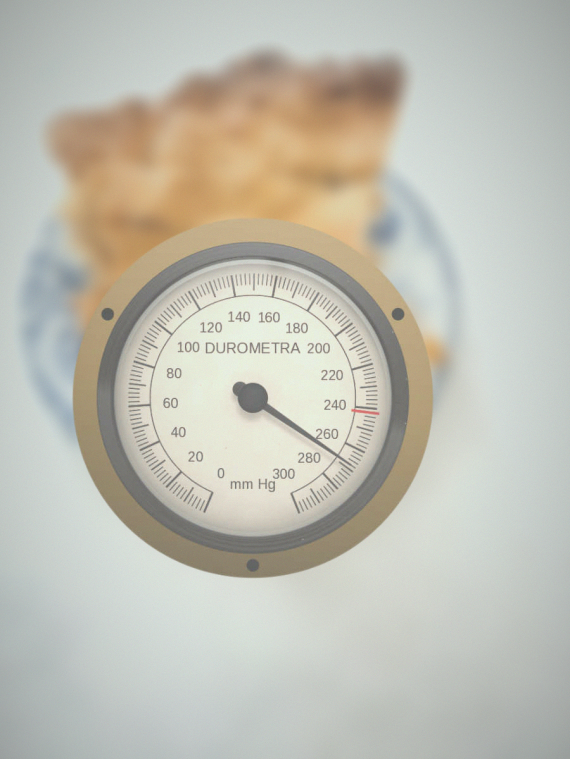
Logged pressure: **268** mmHg
